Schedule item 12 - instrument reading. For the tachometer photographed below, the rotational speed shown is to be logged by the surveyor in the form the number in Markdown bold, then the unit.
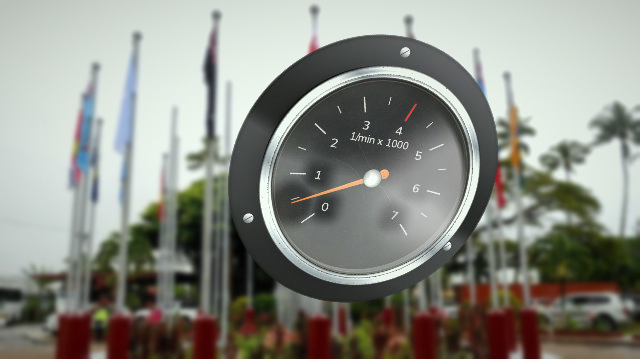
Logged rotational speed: **500** rpm
